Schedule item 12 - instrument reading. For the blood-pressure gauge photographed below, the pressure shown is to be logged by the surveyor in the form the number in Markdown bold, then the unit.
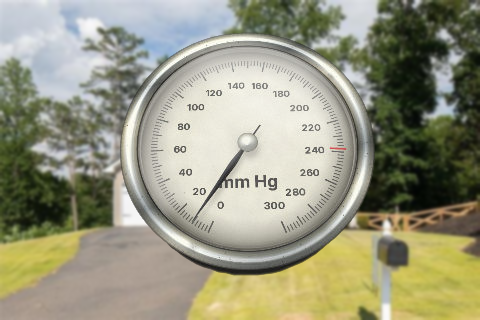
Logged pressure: **10** mmHg
